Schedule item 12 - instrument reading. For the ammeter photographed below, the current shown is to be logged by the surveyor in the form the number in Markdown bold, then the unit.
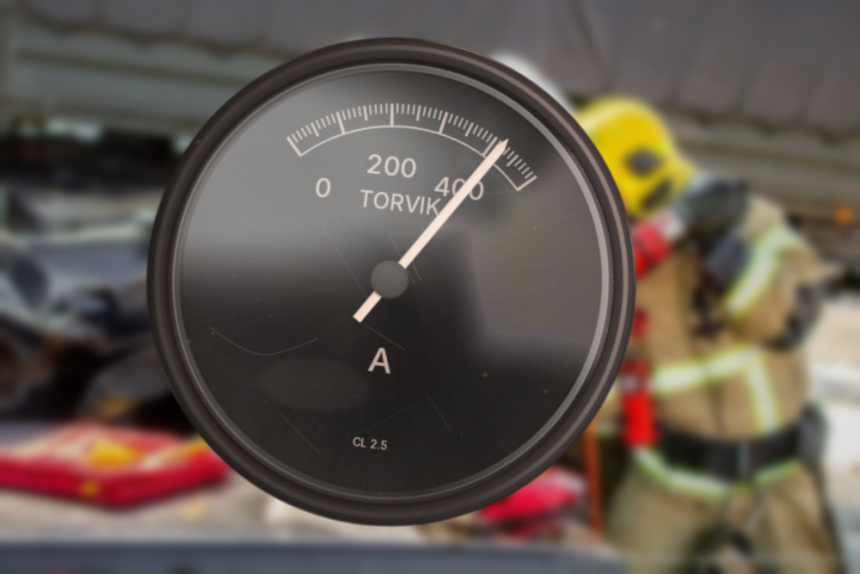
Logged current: **420** A
